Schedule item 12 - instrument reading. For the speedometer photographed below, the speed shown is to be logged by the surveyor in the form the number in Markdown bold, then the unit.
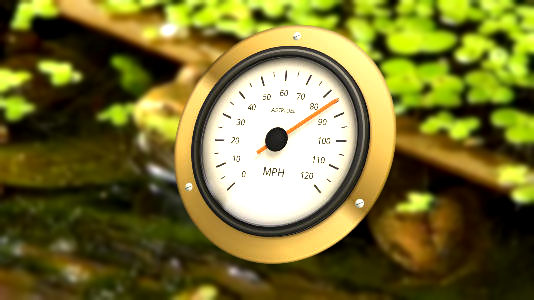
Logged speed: **85** mph
